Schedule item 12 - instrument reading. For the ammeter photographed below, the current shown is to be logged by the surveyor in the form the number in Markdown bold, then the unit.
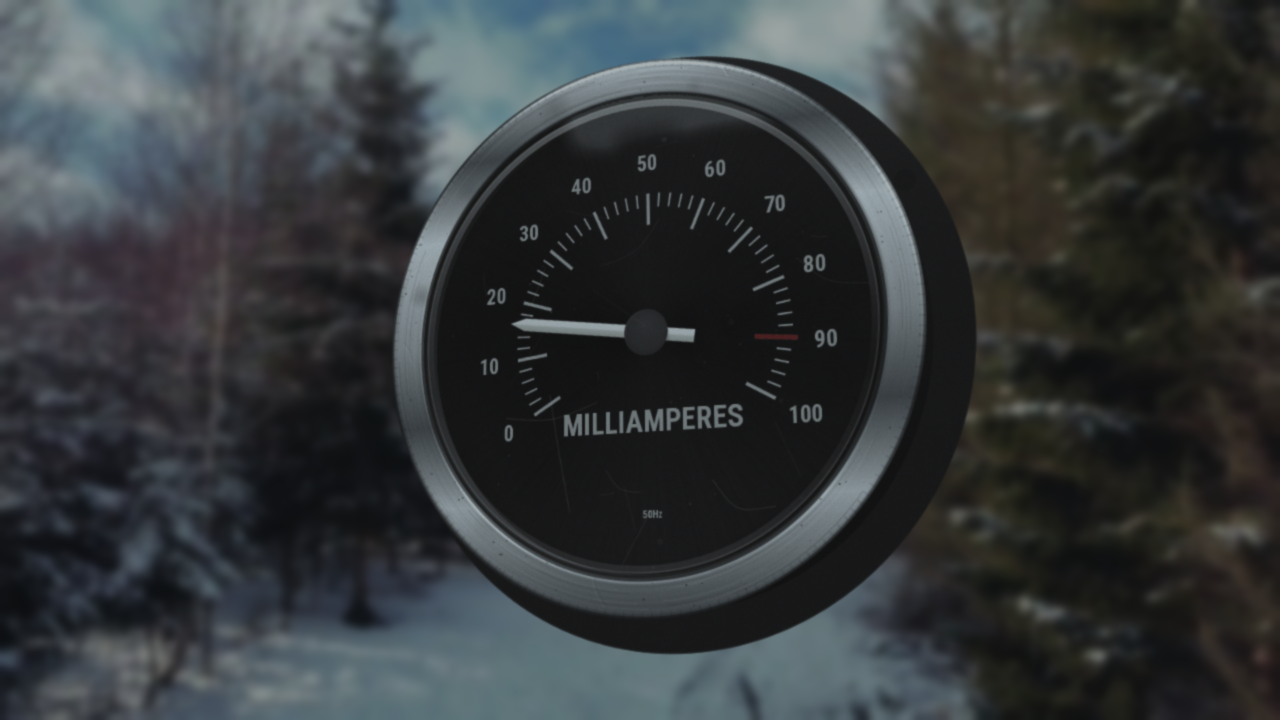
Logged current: **16** mA
